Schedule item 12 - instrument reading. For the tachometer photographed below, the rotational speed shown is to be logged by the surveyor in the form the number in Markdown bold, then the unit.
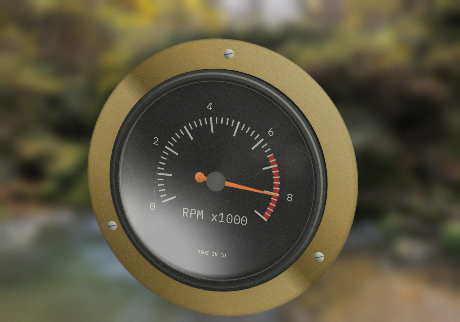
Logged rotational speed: **8000** rpm
